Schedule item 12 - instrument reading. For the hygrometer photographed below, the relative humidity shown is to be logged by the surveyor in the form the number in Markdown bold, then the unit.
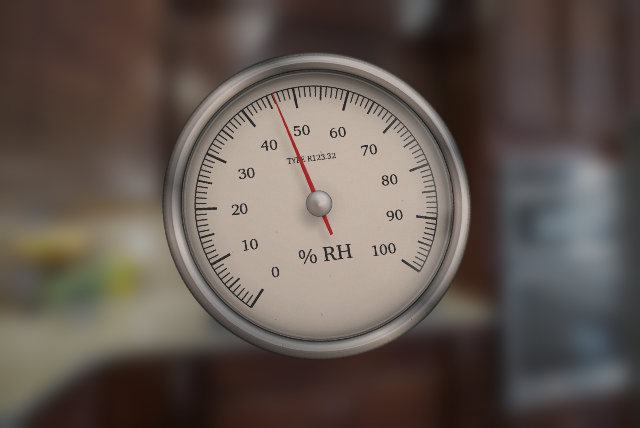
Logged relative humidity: **46** %
